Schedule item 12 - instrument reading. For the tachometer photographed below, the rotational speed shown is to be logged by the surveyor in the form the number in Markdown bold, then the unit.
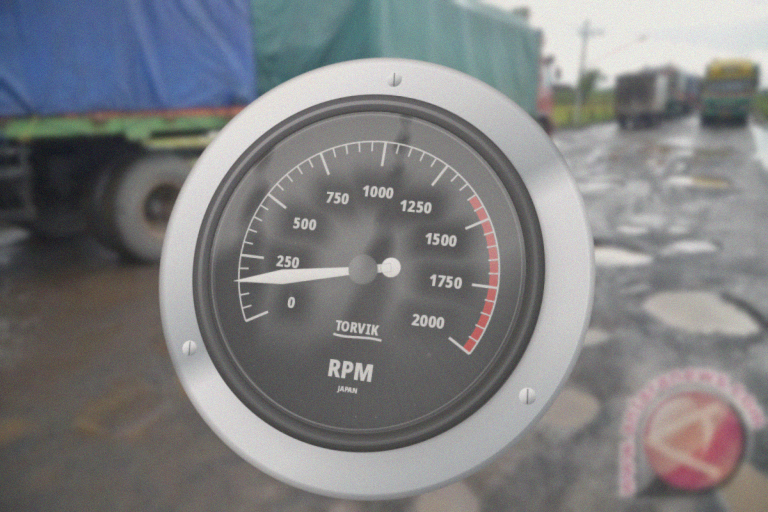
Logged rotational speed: **150** rpm
